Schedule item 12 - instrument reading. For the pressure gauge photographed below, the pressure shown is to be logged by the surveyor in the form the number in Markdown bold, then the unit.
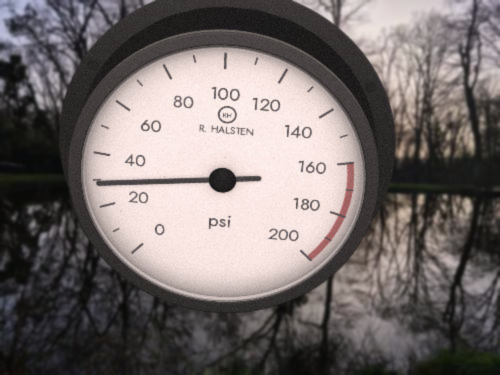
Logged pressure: **30** psi
